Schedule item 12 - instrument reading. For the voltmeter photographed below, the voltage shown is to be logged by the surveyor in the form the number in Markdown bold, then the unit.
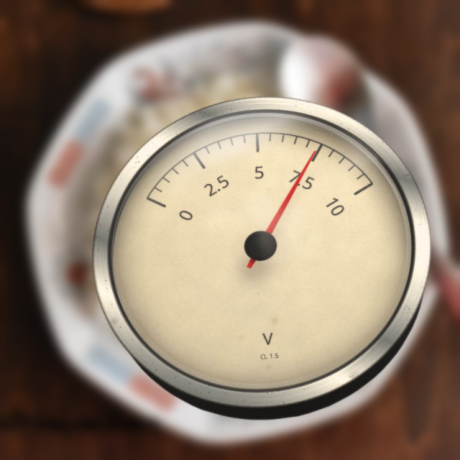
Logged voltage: **7.5** V
